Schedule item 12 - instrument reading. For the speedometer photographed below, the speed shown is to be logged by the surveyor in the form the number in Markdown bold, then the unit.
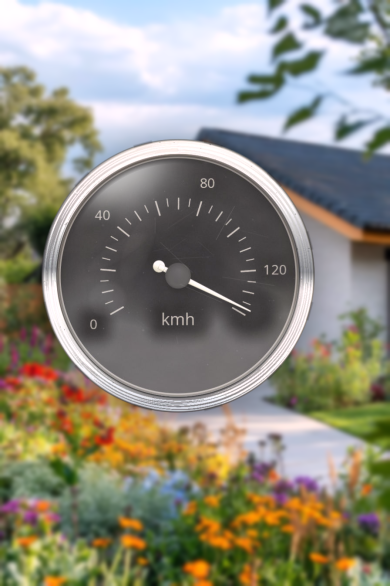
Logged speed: **137.5** km/h
